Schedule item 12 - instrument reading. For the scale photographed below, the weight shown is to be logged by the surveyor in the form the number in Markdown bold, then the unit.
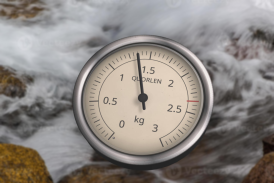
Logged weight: **1.35** kg
